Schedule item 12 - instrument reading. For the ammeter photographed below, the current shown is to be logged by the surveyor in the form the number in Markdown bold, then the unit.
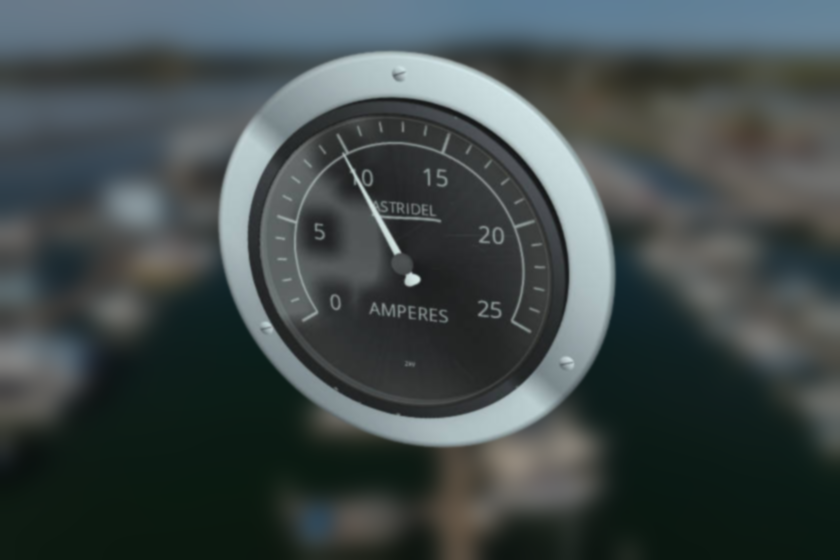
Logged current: **10** A
